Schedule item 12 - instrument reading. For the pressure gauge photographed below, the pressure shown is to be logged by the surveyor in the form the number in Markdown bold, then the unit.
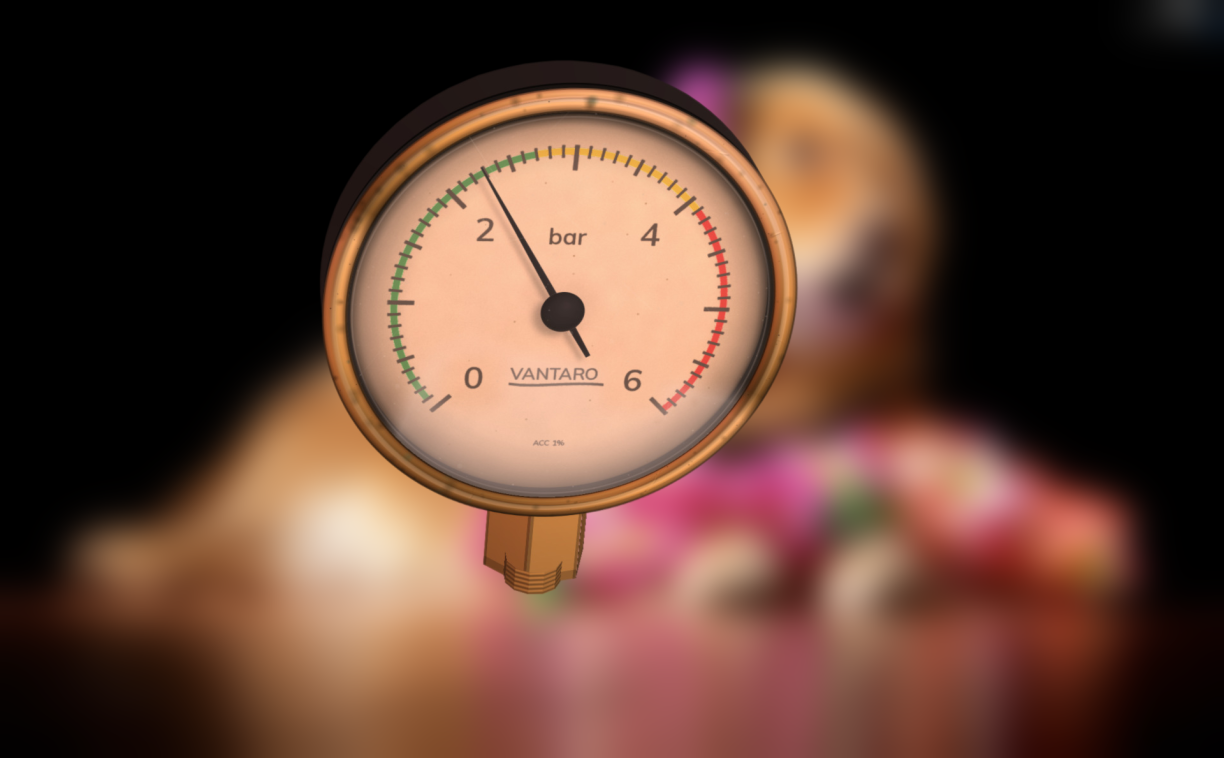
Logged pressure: **2.3** bar
